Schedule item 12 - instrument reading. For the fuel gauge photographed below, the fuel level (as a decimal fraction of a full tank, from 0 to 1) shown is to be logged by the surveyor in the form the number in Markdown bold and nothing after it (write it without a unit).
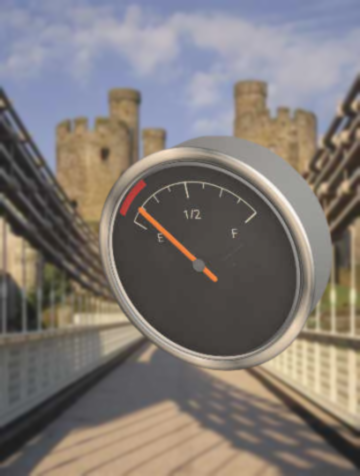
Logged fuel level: **0.125**
